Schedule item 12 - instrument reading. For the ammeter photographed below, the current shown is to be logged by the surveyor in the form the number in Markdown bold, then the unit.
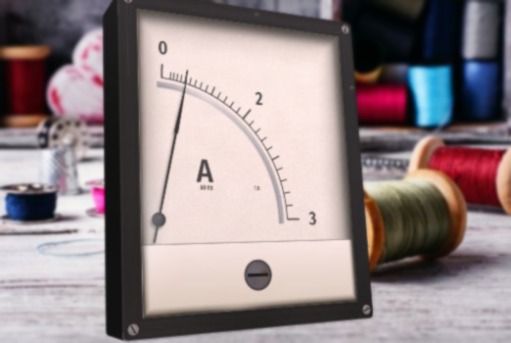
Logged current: **1** A
